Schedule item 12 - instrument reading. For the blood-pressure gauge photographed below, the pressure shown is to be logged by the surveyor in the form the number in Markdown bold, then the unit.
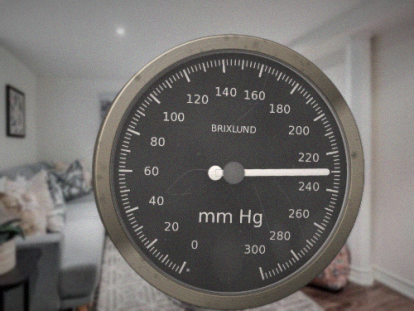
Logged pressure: **230** mmHg
